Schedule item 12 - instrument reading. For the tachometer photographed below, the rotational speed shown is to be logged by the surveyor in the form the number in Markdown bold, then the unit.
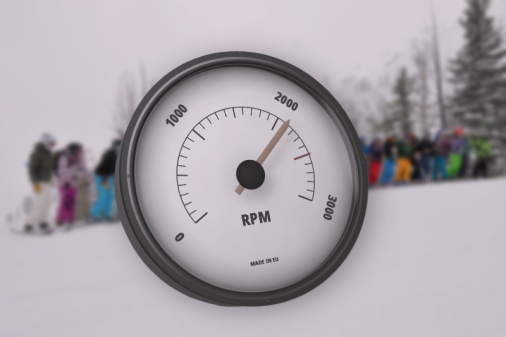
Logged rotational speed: **2100** rpm
